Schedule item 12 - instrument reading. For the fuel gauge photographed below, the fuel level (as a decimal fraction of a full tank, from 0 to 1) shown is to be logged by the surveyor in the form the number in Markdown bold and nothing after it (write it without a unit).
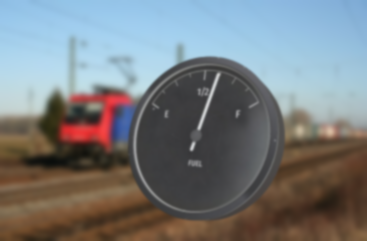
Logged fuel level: **0.625**
